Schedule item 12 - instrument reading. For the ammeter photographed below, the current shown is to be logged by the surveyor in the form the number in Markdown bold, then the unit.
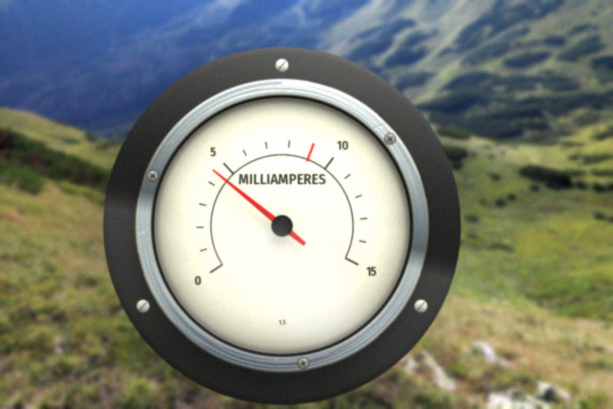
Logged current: **4.5** mA
